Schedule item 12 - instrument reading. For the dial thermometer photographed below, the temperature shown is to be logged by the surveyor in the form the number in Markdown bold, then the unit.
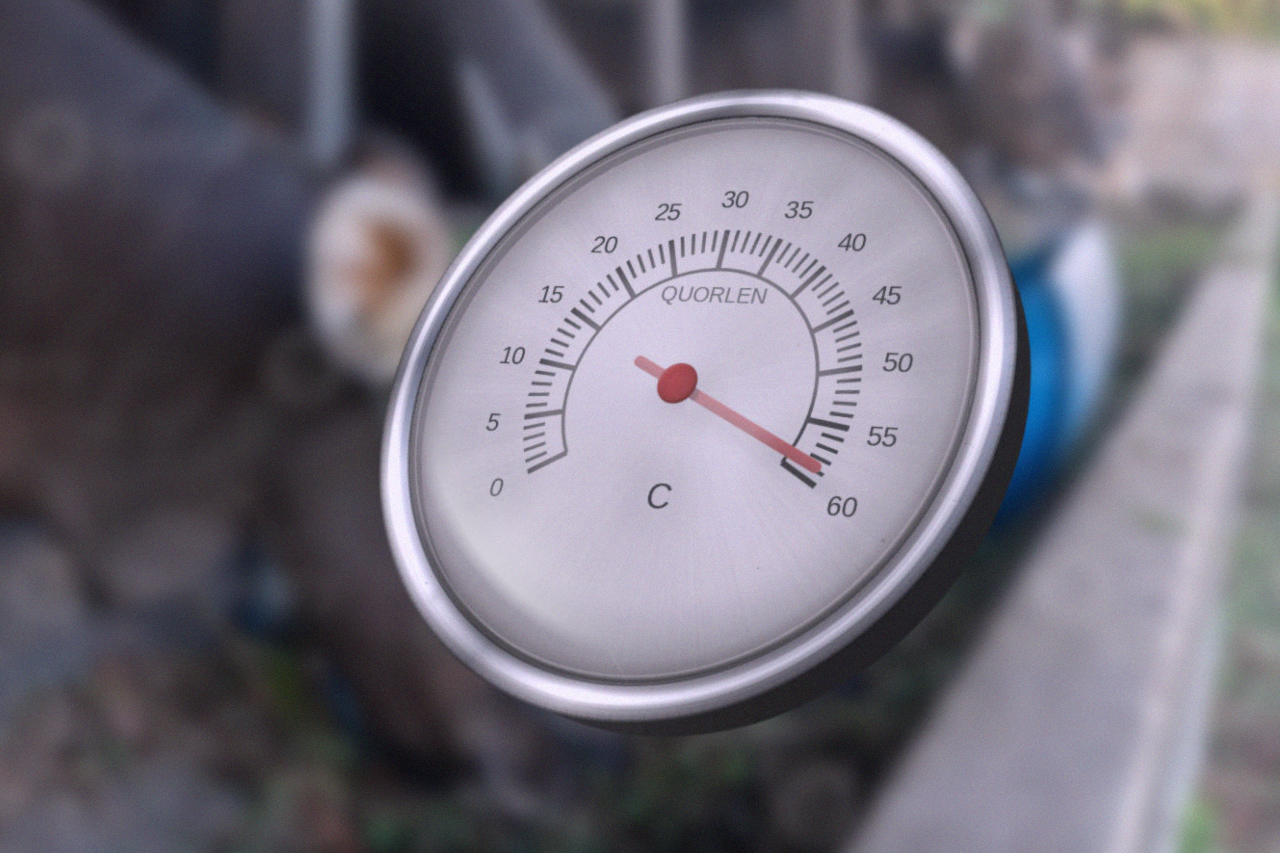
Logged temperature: **59** °C
